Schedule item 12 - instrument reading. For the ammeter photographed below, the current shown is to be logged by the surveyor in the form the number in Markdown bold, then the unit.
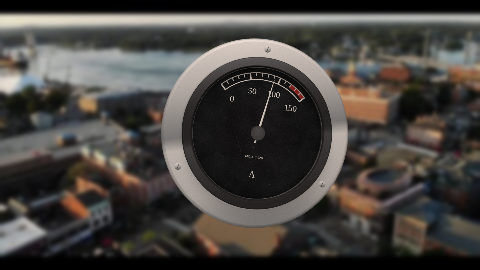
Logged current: **90** A
